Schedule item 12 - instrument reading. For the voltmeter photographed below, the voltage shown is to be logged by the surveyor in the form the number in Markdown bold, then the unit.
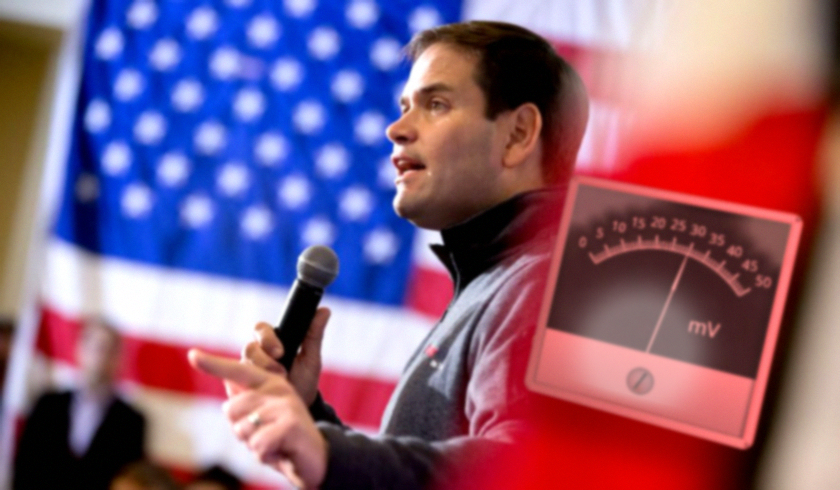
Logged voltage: **30** mV
